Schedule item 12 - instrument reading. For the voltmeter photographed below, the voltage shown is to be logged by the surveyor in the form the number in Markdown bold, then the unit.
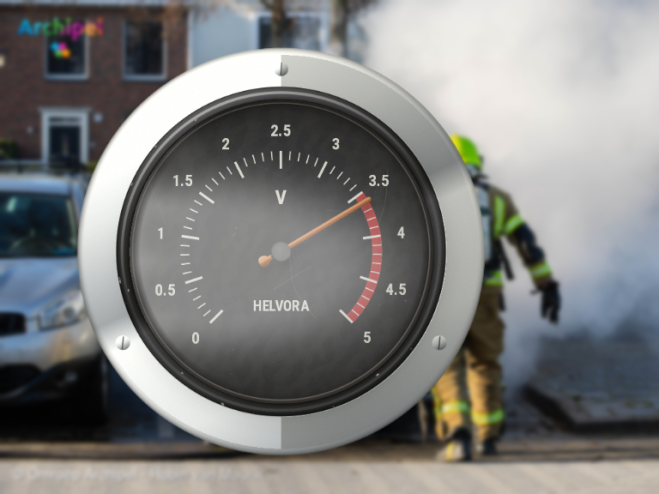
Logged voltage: **3.6** V
